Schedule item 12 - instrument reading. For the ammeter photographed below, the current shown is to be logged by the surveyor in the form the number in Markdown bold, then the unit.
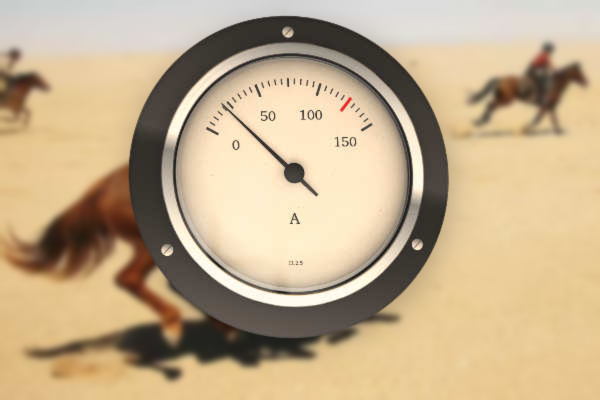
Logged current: **20** A
